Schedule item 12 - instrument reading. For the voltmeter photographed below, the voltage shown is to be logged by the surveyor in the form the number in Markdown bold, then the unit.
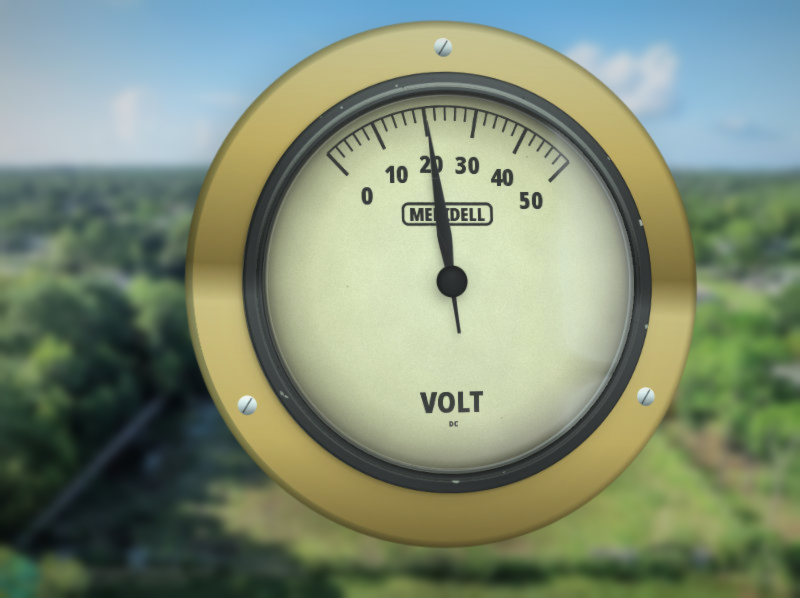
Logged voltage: **20** V
